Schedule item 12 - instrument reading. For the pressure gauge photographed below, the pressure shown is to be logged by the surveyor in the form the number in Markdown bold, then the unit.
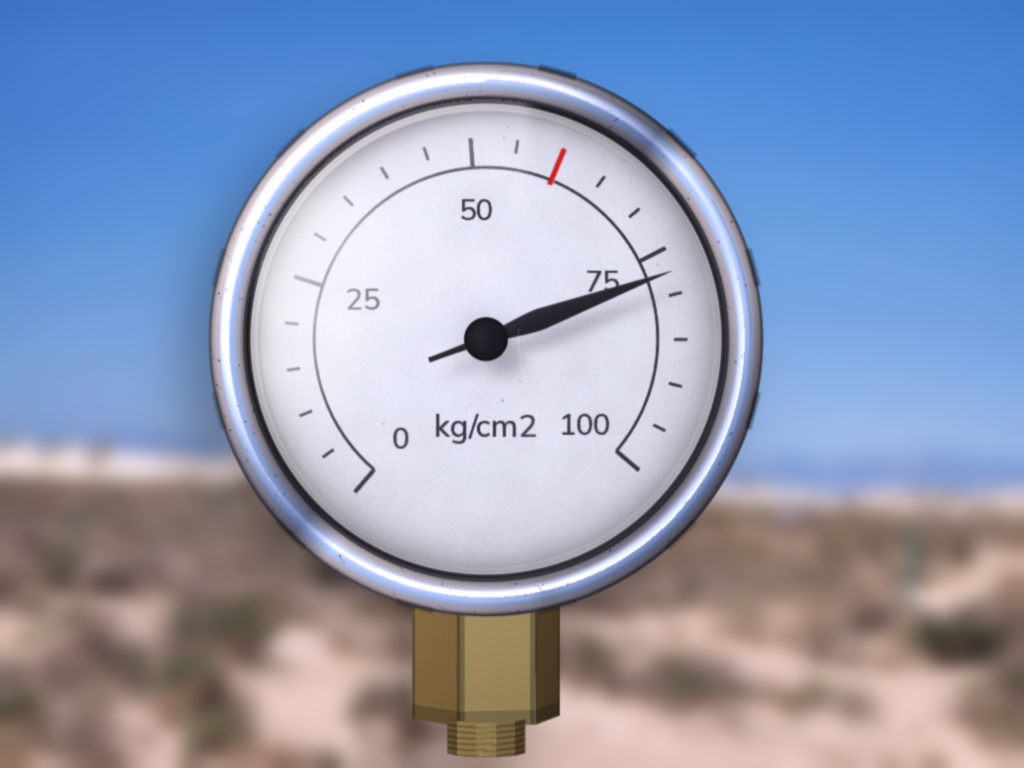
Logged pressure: **77.5** kg/cm²
